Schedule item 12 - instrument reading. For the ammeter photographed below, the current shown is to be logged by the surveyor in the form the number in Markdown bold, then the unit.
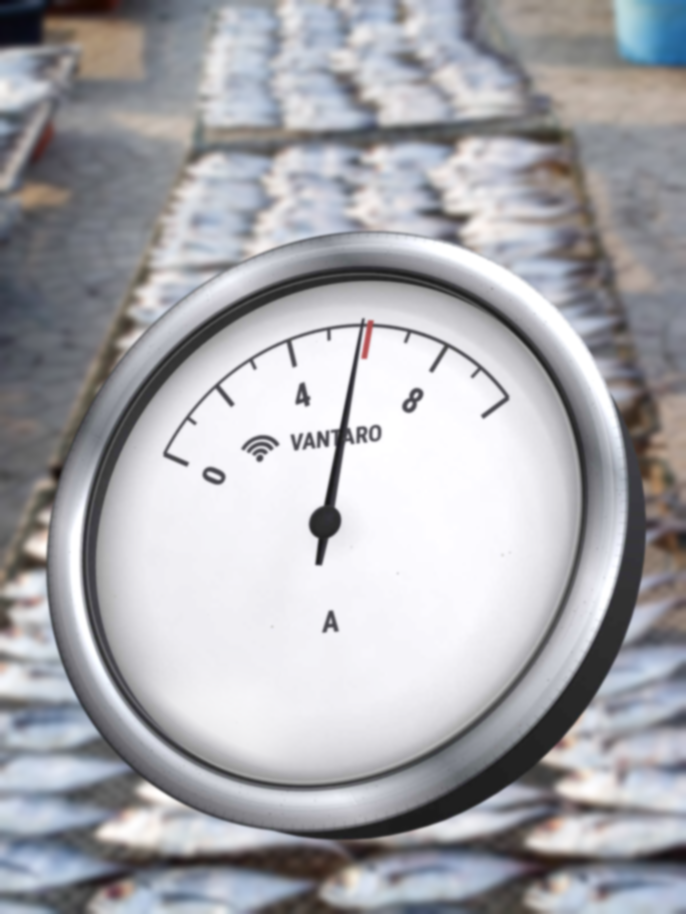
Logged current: **6** A
